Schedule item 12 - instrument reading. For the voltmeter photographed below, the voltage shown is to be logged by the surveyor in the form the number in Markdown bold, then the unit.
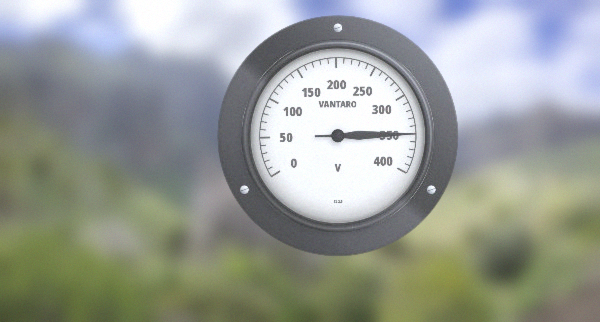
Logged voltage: **350** V
